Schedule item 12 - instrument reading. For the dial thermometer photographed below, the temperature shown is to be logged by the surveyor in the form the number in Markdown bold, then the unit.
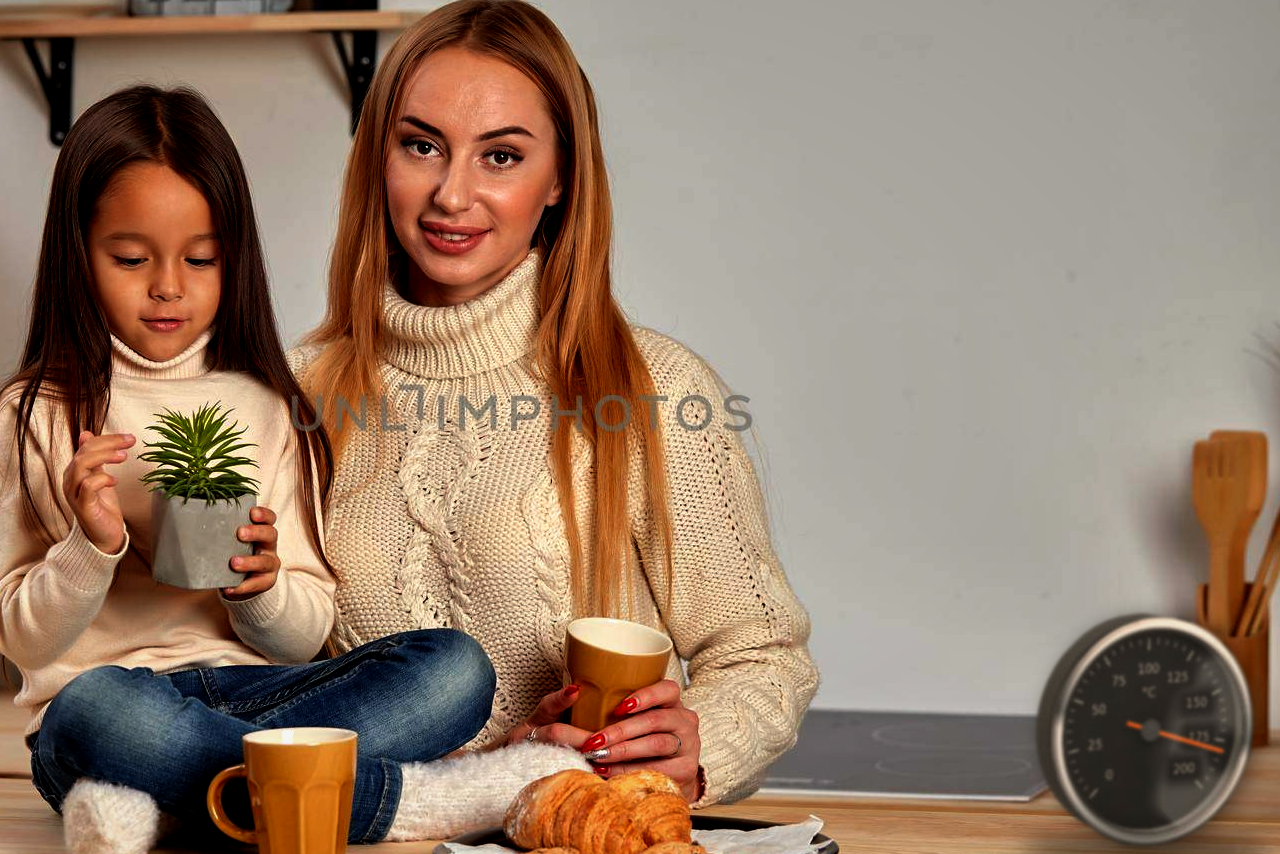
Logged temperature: **180** °C
